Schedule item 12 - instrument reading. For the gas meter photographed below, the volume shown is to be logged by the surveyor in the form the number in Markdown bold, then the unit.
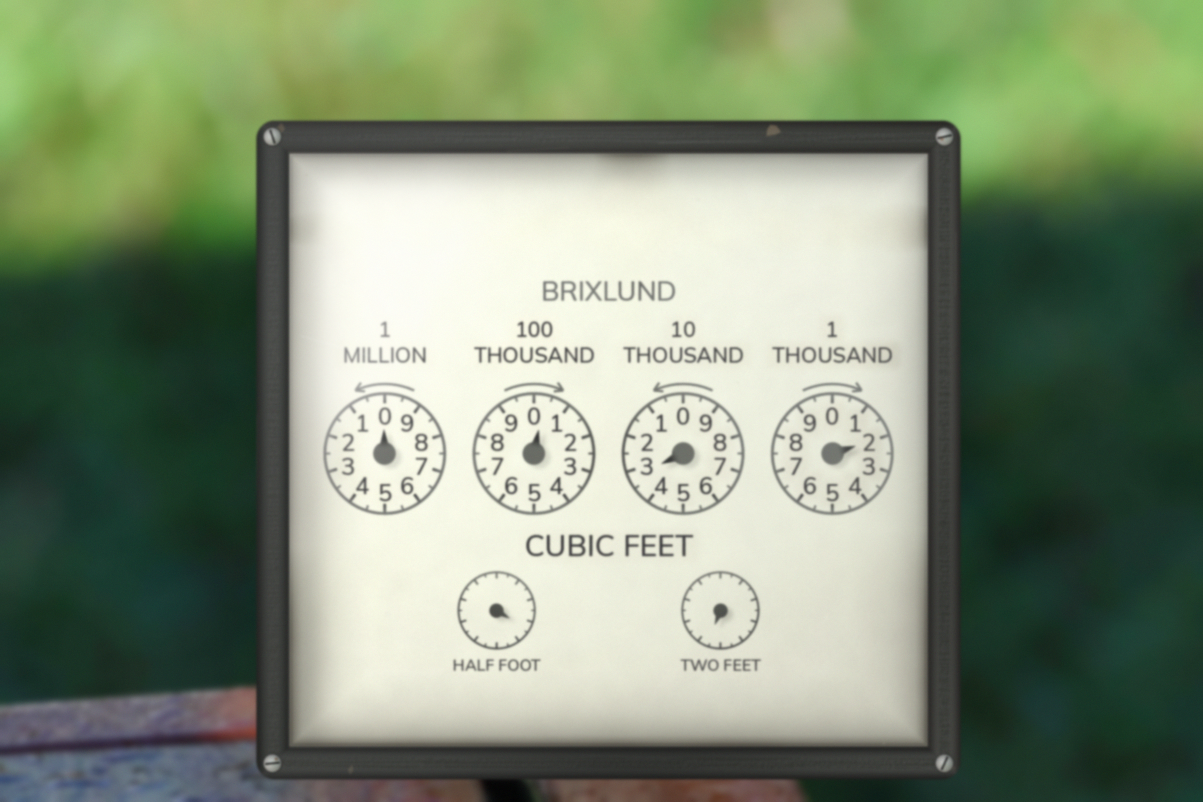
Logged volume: **3200** ft³
